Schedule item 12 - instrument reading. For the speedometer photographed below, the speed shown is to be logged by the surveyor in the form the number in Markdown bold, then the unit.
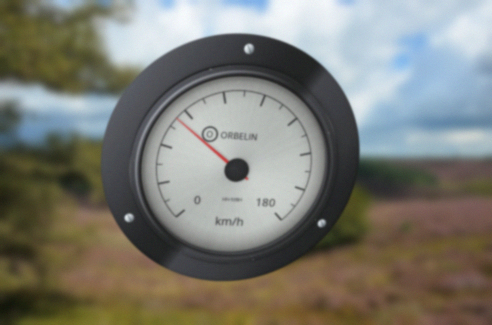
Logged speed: **55** km/h
